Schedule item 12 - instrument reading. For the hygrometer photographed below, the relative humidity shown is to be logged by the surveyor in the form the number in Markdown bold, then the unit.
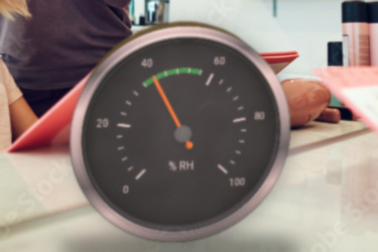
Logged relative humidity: **40** %
